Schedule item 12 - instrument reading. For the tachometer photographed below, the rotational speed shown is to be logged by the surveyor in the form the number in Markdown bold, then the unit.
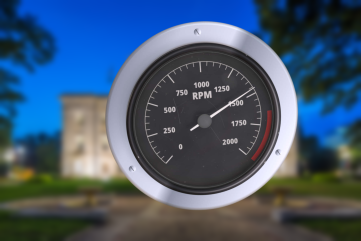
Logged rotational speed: **1450** rpm
